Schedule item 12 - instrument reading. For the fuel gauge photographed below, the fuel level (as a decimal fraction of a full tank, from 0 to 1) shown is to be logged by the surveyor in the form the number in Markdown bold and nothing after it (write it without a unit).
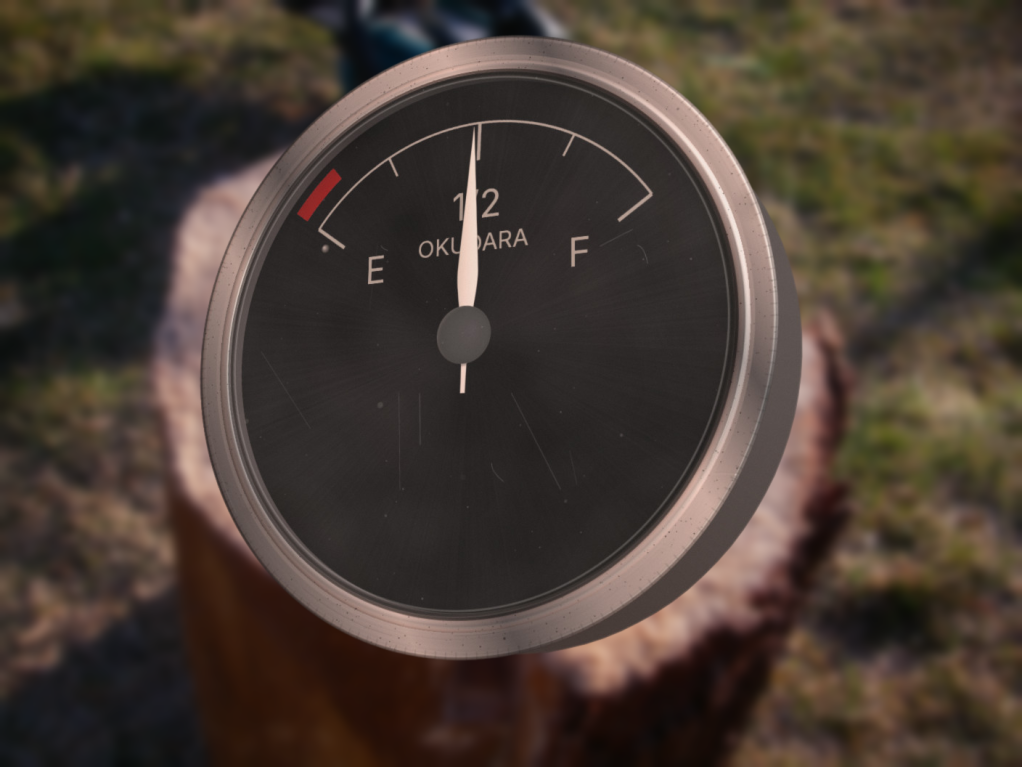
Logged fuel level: **0.5**
